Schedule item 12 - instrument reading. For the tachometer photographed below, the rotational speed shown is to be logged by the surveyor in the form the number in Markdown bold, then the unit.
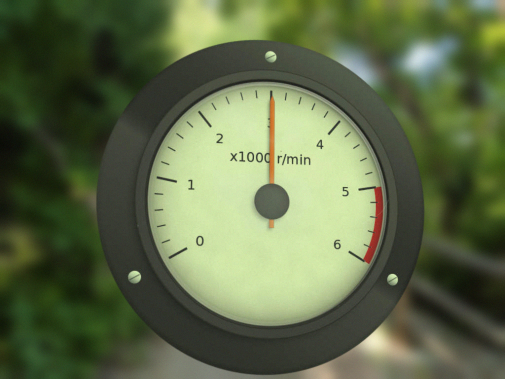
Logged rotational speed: **3000** rpm
